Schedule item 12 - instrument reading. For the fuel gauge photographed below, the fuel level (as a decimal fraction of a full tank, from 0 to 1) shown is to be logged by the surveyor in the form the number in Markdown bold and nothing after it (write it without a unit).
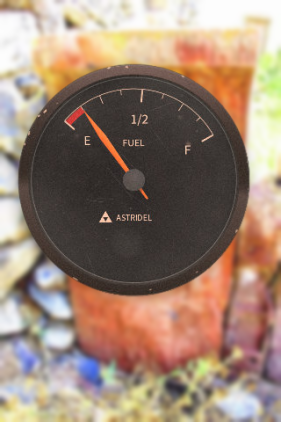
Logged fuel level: **0.125**
